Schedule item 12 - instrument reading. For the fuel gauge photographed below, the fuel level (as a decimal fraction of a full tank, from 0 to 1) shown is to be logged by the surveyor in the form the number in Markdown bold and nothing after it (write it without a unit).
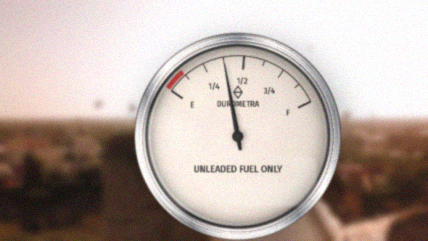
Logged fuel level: **0.375**
